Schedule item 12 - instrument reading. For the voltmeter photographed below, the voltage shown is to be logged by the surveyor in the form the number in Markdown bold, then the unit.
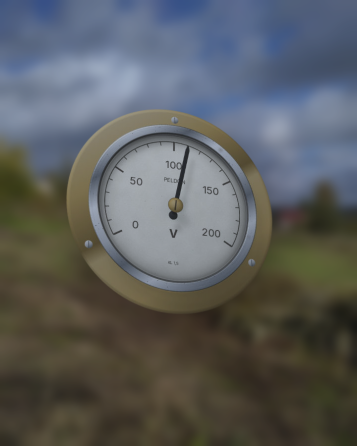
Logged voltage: **110** V
